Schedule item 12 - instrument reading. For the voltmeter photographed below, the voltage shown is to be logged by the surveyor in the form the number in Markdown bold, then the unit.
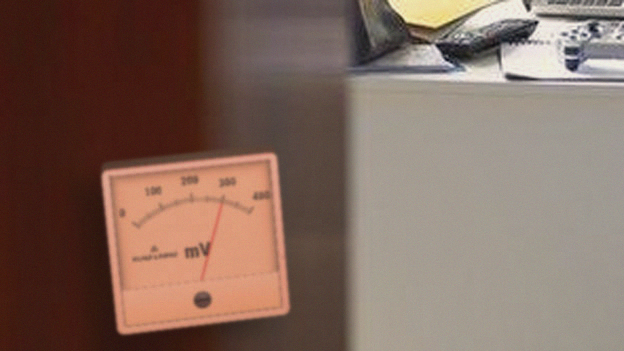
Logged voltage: **300** mV
